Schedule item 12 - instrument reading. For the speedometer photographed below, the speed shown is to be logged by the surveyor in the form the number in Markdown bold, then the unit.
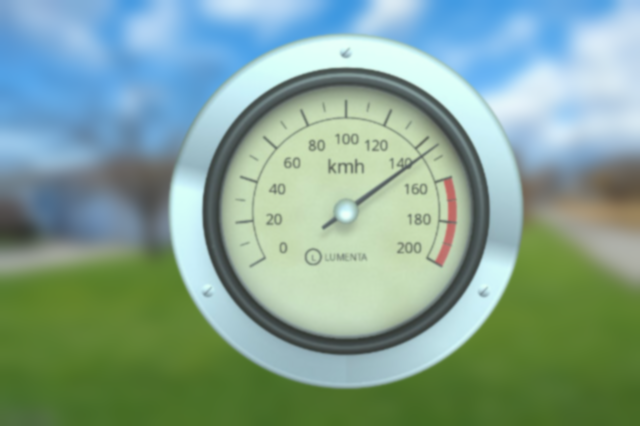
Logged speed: **145** km/h
